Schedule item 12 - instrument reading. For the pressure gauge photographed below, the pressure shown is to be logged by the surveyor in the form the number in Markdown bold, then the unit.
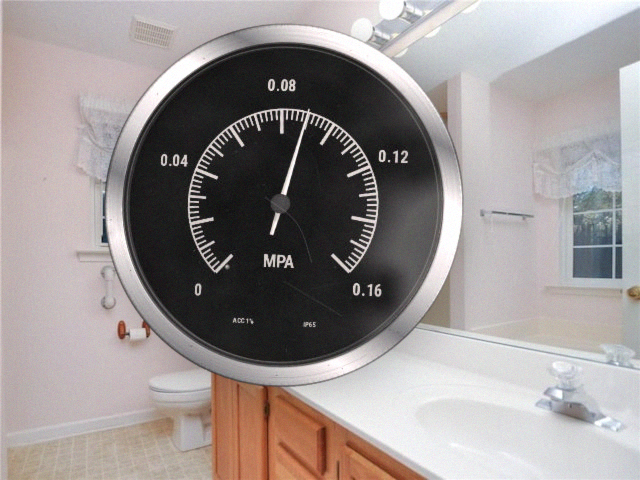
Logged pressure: **0.09** MPa
